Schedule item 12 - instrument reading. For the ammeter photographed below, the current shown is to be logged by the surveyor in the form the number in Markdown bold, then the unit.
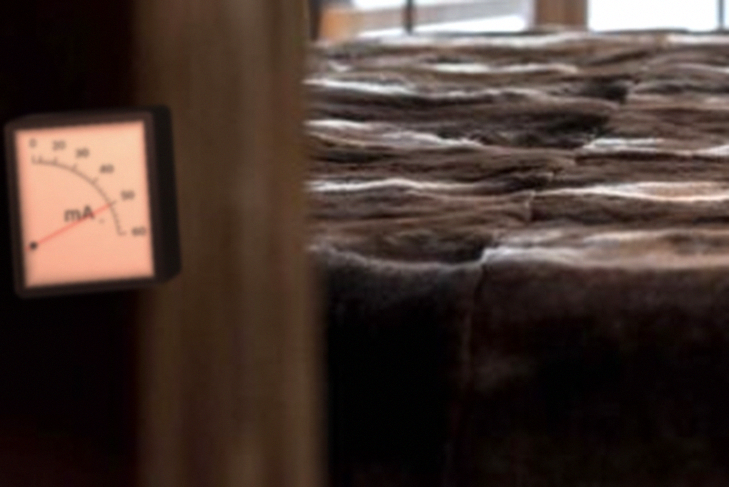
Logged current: **50** mA
